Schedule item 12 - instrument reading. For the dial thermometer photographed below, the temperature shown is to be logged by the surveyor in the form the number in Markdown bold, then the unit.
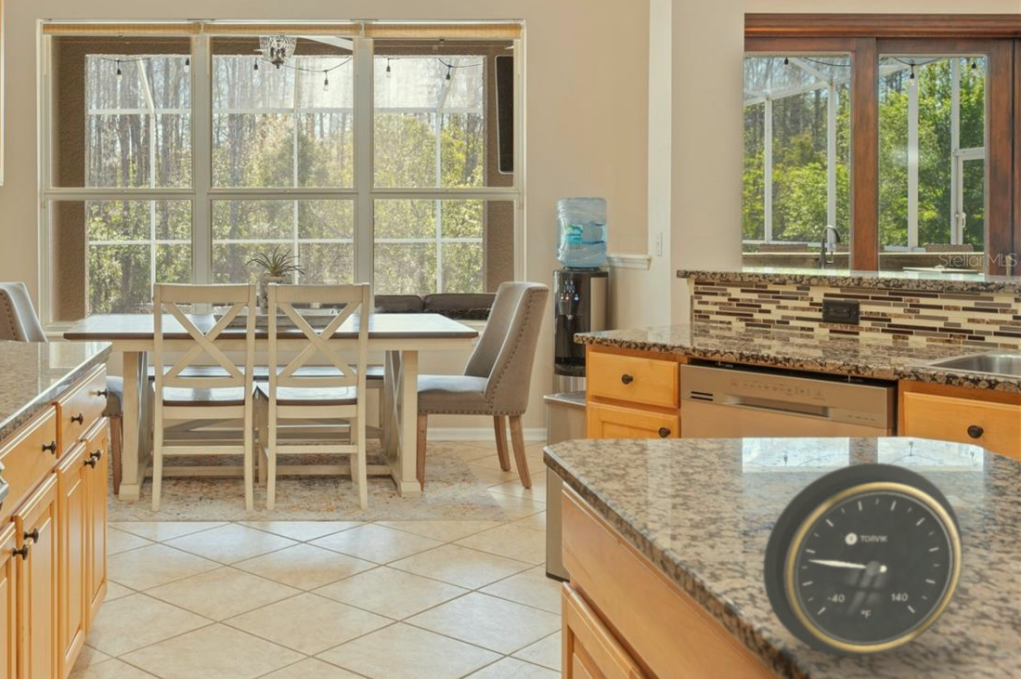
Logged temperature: **-5** °F
